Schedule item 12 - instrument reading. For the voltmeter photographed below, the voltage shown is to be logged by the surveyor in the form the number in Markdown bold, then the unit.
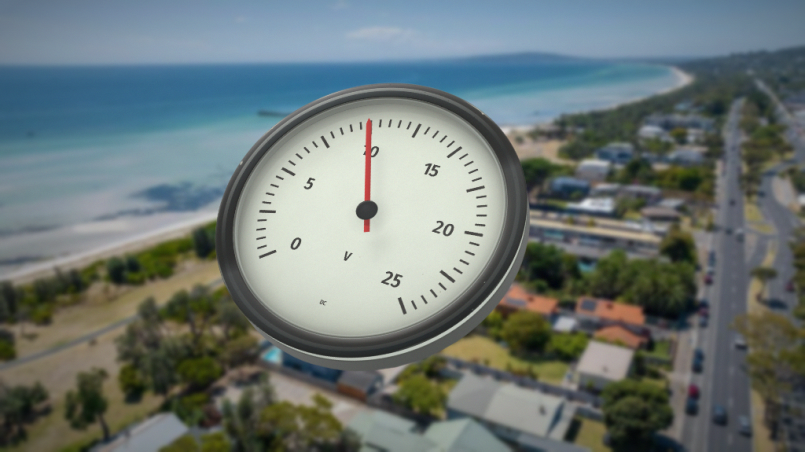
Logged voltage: **10** V
